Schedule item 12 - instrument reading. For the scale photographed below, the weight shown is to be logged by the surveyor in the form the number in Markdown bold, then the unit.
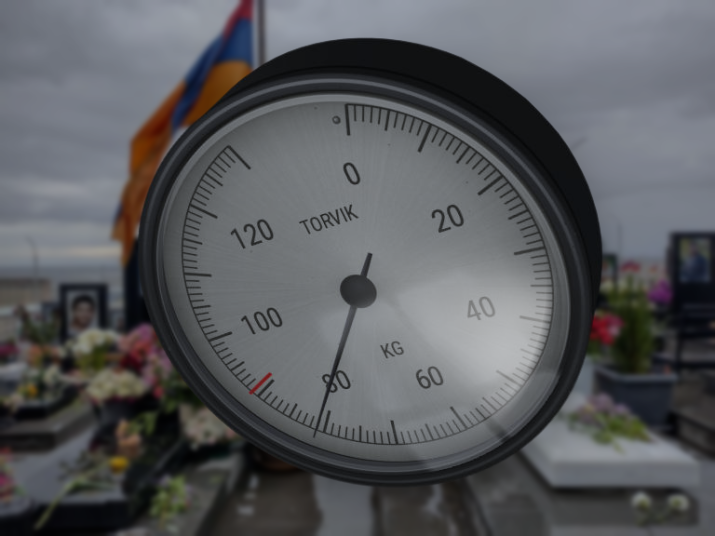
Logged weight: **81** kg
